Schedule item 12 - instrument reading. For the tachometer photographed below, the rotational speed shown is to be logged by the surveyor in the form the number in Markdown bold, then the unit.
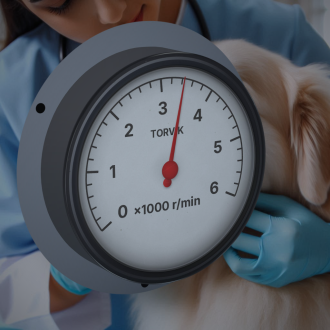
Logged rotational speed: **3400** rpm
